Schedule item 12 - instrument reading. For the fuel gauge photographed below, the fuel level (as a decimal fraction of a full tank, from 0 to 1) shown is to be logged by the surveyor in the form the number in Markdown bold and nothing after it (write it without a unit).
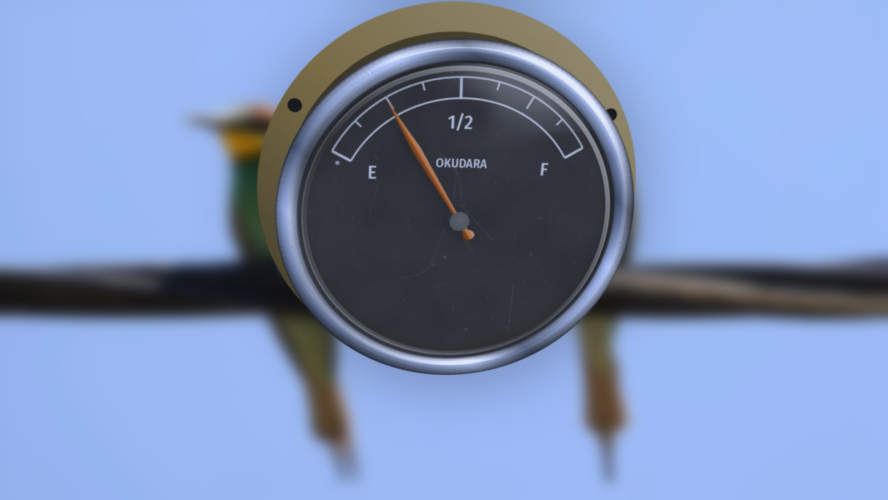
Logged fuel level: **0.25**
